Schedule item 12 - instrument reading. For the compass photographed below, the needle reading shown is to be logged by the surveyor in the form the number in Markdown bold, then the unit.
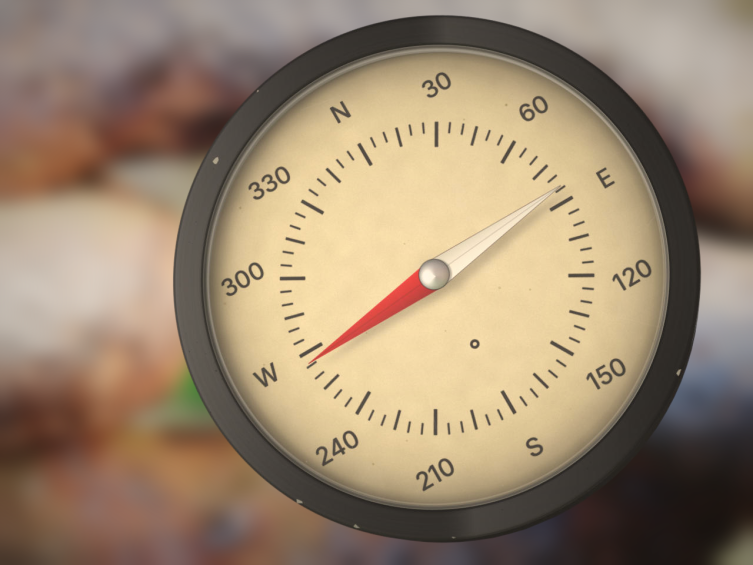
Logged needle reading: **265** °
